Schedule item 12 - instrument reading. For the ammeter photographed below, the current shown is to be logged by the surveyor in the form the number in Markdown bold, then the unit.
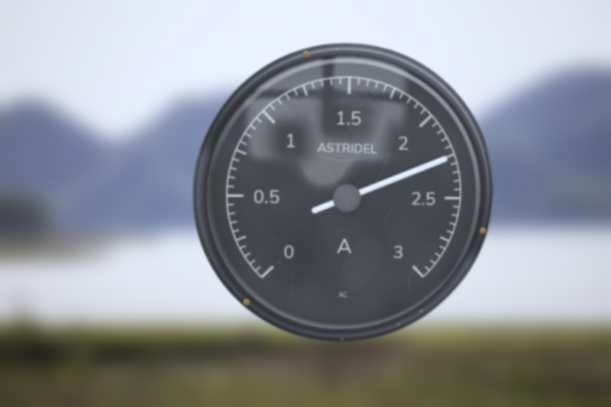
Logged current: **2.25** A
